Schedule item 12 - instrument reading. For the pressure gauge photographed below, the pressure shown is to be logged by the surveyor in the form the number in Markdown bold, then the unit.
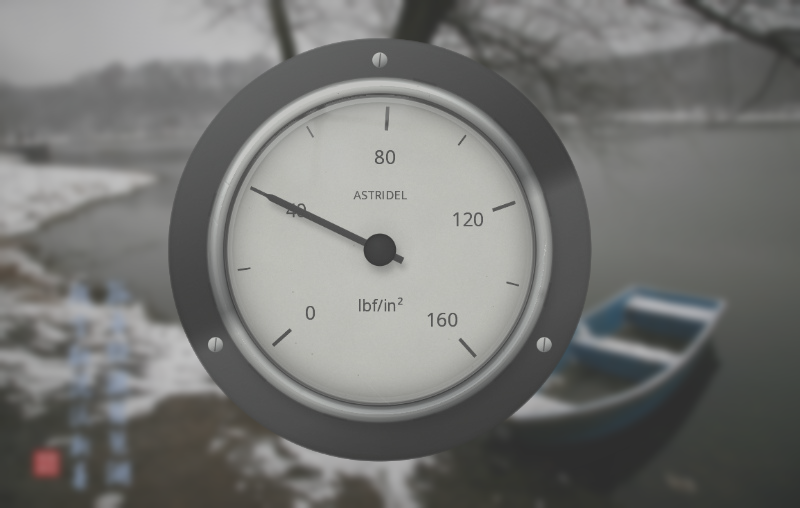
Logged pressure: **40** psi
